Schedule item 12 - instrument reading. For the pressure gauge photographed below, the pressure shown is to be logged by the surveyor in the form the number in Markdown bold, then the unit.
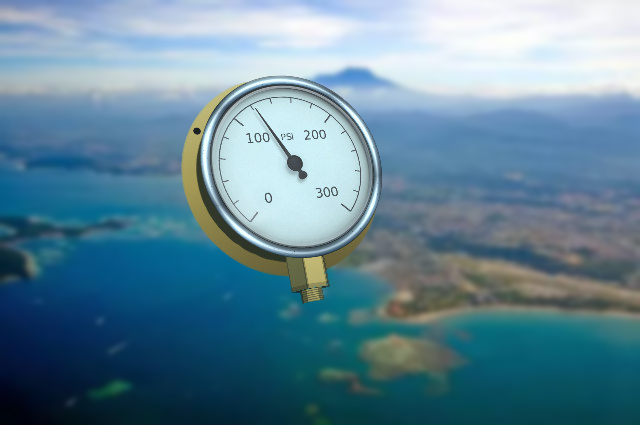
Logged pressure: **120** psi
